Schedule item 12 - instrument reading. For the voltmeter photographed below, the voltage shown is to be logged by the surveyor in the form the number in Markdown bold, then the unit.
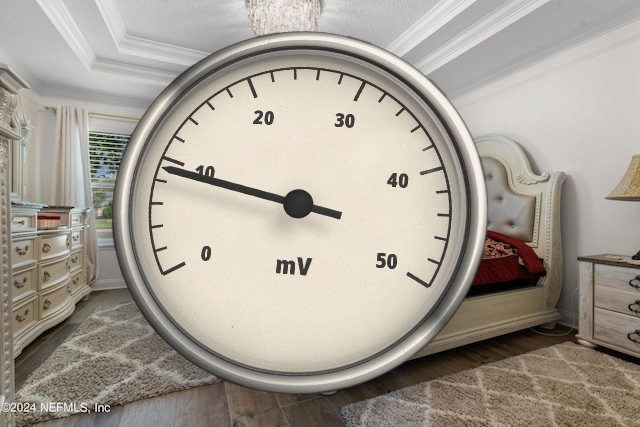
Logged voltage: **9** mV
